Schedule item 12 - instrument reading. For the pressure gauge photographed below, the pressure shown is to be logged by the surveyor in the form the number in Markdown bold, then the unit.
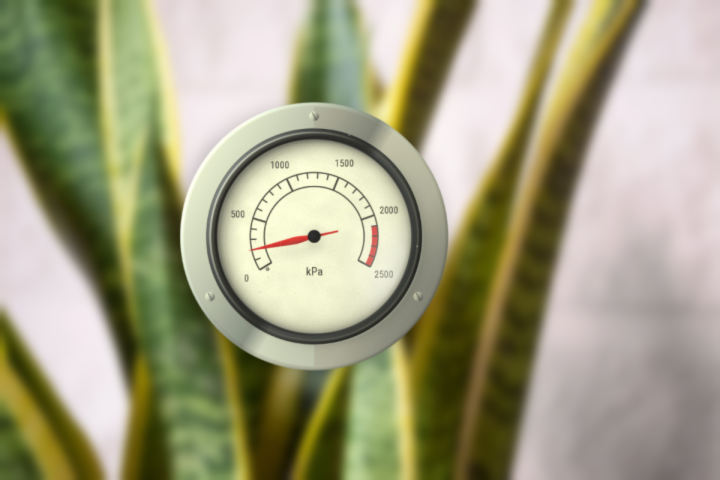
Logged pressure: **200** kPa
